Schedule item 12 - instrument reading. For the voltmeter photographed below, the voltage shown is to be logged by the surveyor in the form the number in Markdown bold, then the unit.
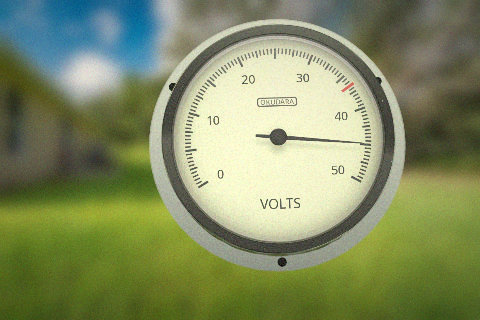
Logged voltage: **45** V
